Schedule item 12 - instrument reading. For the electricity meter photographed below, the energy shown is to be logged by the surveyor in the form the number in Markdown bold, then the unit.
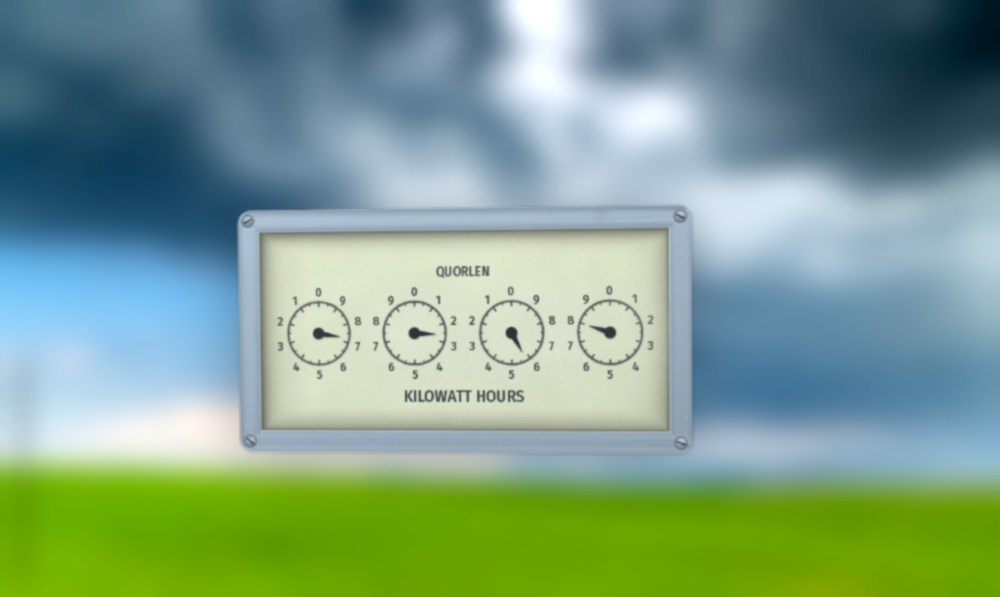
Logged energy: **7258** kWh
